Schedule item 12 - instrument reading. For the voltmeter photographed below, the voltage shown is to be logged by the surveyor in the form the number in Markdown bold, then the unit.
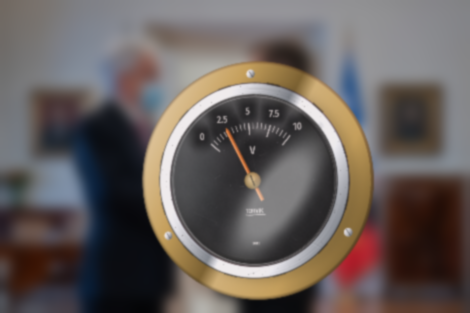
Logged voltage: **2.5** V
